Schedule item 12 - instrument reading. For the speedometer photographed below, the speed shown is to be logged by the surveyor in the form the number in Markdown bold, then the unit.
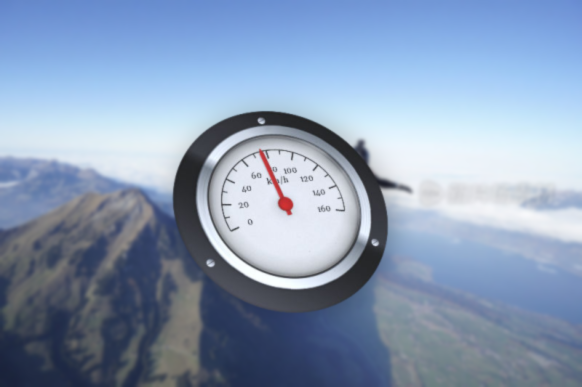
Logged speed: **75** km/h
